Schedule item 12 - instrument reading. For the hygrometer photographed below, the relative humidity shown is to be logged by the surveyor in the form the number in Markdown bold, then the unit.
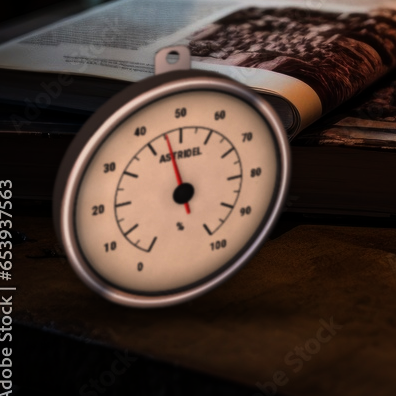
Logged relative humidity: **45** %
